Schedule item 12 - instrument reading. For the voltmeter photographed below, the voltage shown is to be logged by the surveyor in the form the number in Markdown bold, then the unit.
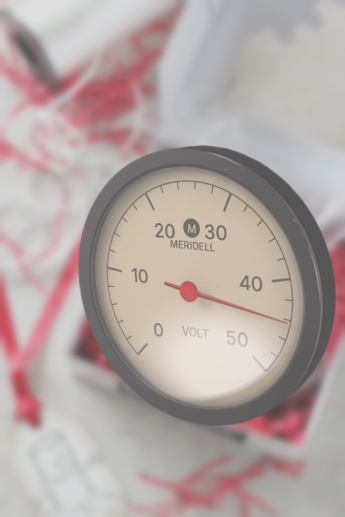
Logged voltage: **44** V
